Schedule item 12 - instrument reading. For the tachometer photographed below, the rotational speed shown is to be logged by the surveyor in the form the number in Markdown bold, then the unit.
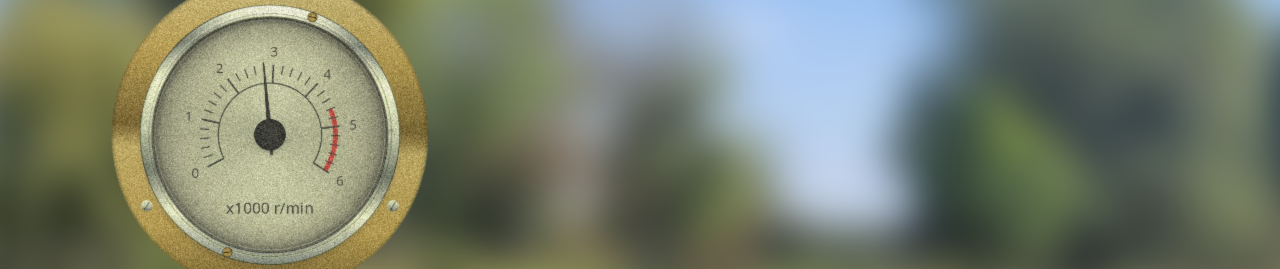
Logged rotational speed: **2800** rpm
